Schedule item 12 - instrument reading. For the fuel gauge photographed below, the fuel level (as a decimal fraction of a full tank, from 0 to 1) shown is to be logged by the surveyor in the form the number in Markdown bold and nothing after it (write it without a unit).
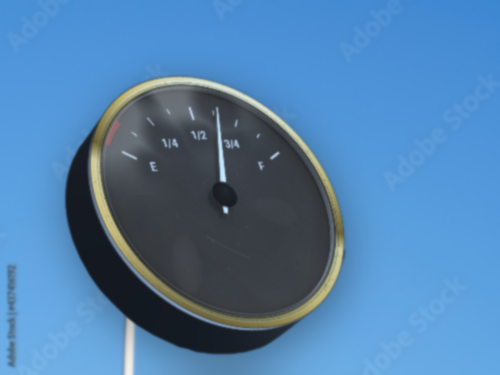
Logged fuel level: **0.625**
